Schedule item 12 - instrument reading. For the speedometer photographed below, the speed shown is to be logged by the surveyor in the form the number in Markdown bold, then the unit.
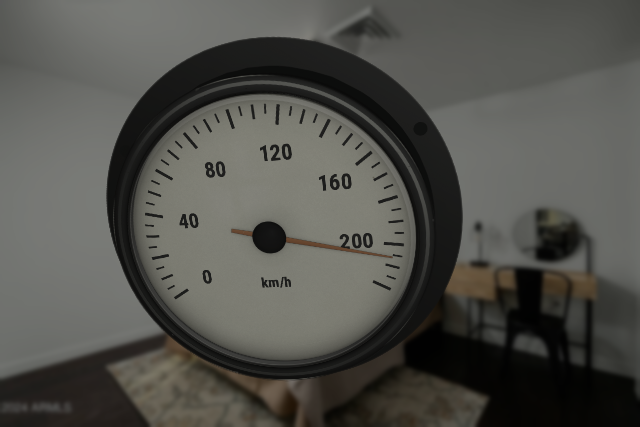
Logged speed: **205** km/h
